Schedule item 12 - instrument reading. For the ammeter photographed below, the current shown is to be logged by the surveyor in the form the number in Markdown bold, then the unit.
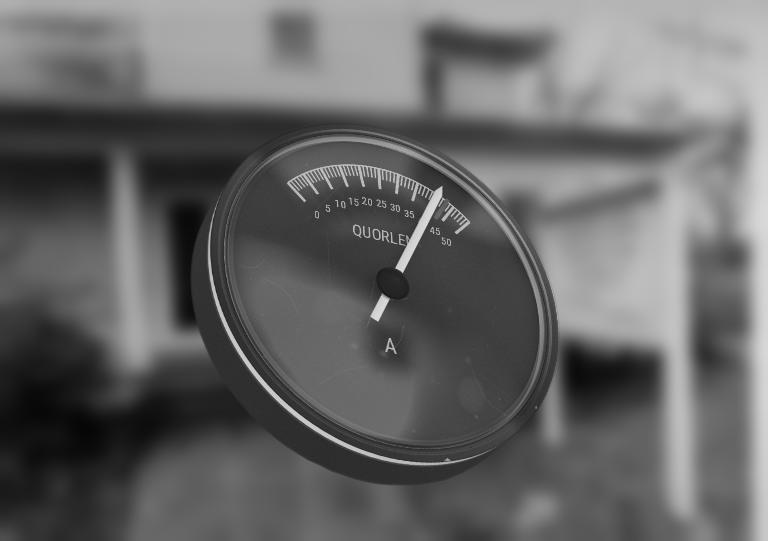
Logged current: **40** A
